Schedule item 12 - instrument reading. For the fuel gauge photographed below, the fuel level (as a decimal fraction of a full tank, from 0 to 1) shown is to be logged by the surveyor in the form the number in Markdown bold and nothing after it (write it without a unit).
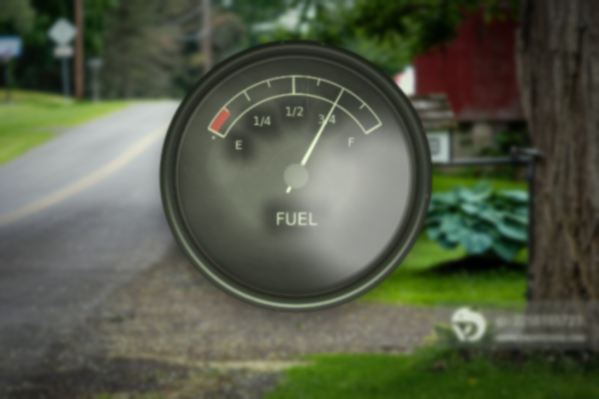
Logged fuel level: **0.75**
